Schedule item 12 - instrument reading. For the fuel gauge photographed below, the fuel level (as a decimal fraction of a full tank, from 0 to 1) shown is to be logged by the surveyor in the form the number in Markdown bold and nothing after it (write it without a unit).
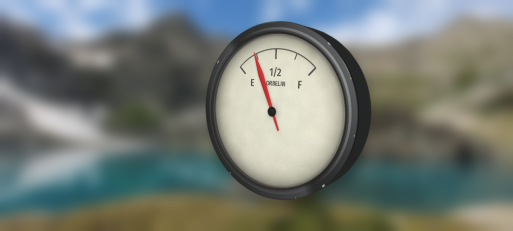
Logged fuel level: **0.25**
